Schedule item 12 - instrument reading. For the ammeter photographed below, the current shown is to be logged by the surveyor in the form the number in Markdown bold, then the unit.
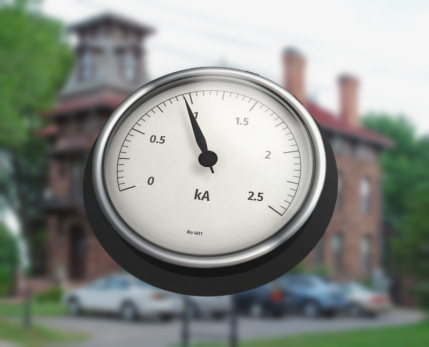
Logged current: **0.95** kA
